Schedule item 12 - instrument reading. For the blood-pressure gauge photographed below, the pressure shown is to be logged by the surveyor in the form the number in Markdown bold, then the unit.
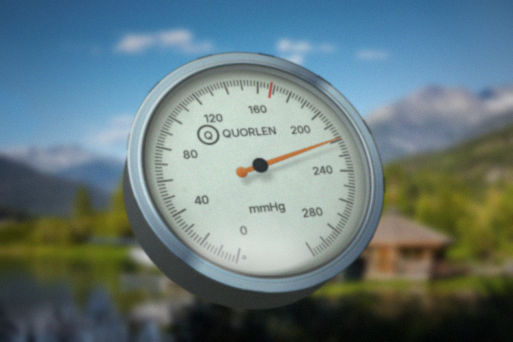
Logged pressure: **220** mmHg
